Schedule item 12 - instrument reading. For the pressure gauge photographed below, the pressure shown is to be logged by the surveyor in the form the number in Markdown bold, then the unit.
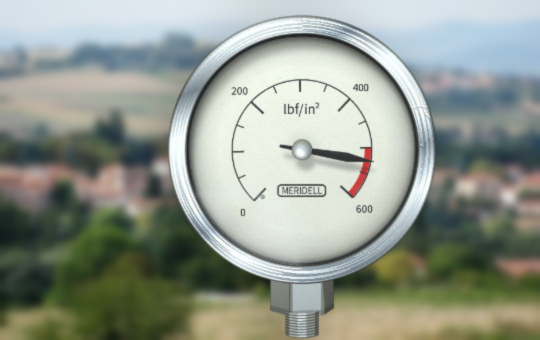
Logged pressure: **525** psi
